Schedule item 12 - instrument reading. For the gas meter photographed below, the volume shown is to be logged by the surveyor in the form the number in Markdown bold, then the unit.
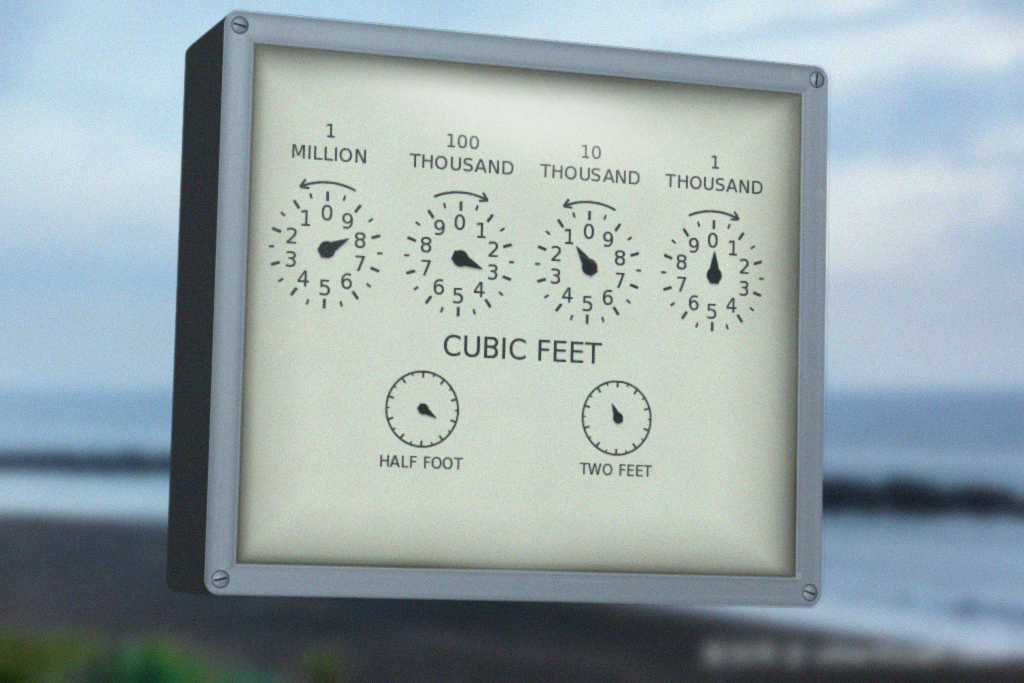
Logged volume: **831000** ft³
